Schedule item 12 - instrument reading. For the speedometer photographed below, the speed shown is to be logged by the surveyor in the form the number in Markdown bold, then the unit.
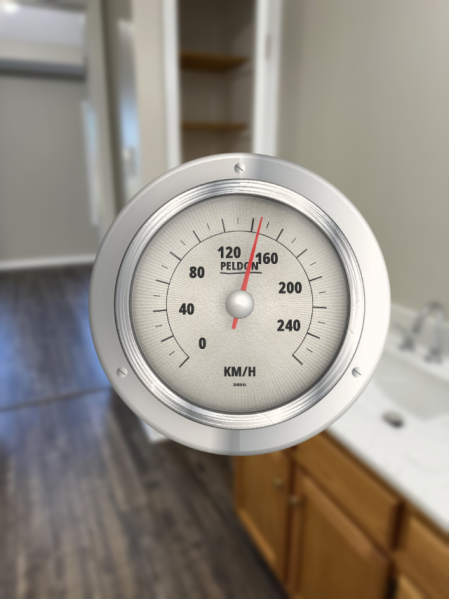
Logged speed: **145** km/h
